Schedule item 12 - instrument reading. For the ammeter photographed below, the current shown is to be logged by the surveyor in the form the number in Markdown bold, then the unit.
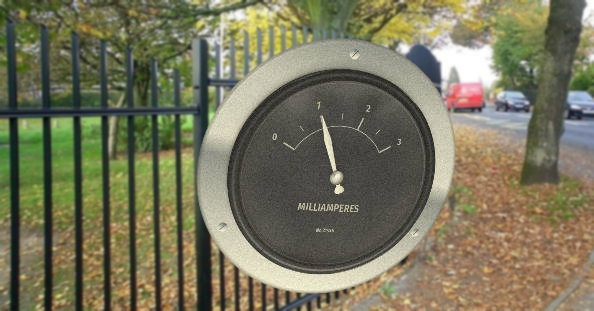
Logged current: **1** mA
